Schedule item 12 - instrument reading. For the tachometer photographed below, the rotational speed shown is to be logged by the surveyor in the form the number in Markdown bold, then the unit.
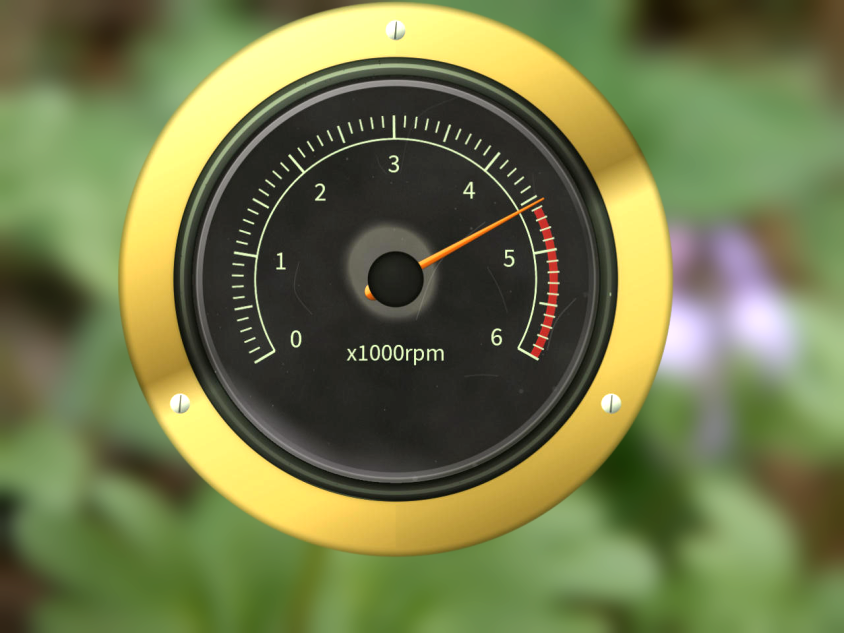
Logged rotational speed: **4550** rpm
